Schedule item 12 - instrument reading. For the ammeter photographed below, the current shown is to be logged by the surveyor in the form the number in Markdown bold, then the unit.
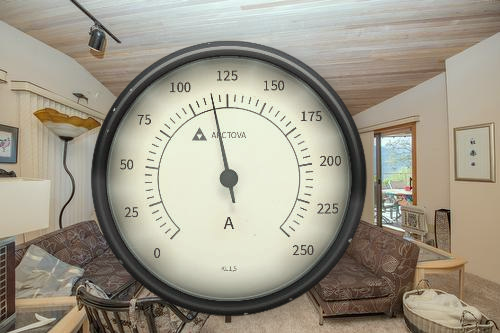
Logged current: **115** A
